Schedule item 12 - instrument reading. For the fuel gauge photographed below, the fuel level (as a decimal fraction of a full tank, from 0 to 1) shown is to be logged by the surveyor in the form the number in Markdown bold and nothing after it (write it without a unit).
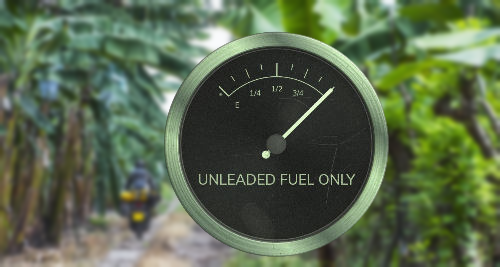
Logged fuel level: **1**
